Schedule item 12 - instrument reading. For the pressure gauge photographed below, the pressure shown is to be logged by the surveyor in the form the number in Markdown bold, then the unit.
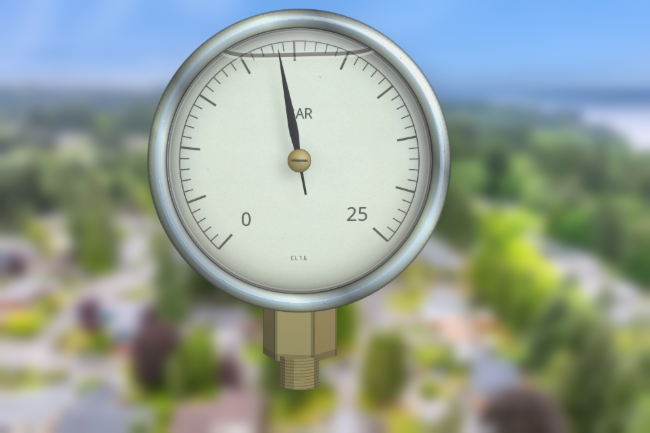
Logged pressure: **11.75** bar
